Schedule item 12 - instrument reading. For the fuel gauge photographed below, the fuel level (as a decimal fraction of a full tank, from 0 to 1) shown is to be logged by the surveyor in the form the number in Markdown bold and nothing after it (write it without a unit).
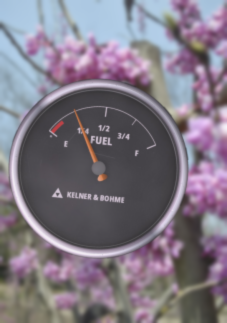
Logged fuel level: **0.25**
